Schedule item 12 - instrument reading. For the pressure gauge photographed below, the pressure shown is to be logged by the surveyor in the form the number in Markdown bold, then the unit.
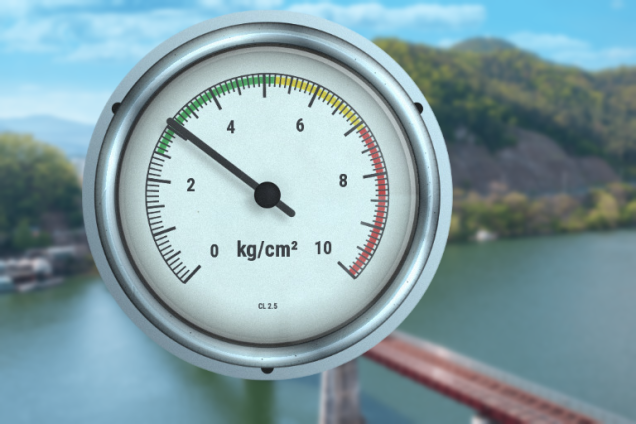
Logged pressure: **3.1** kg/cm²
